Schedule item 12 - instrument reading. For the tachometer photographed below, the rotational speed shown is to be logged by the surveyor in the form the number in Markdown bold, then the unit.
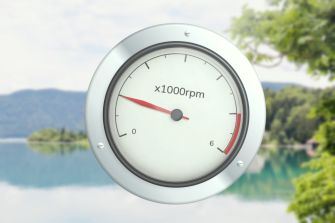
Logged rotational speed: **1000** rpm
